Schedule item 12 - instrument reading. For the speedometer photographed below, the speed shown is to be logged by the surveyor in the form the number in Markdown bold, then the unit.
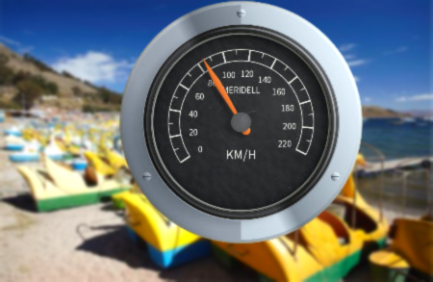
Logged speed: **85** km/h
